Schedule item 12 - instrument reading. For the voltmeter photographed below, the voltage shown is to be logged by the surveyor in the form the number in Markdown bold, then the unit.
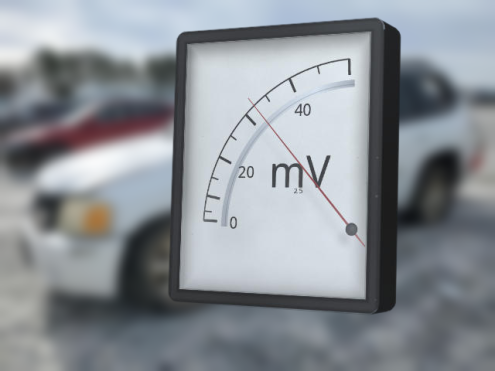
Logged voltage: **32.5** mV
